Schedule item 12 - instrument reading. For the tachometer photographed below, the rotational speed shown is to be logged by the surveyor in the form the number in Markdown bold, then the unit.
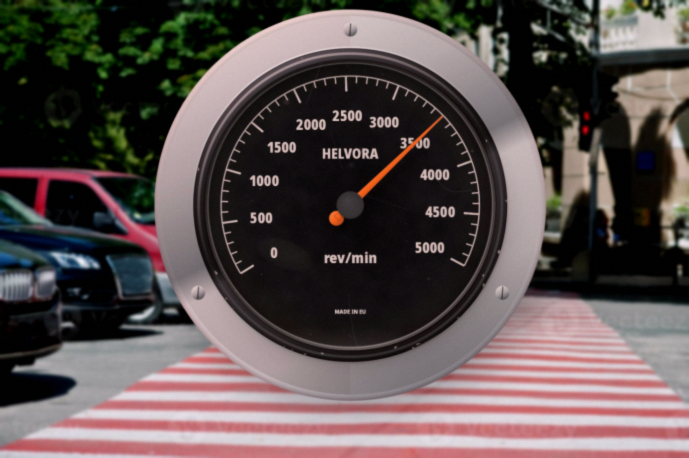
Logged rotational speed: **3500** rpm
